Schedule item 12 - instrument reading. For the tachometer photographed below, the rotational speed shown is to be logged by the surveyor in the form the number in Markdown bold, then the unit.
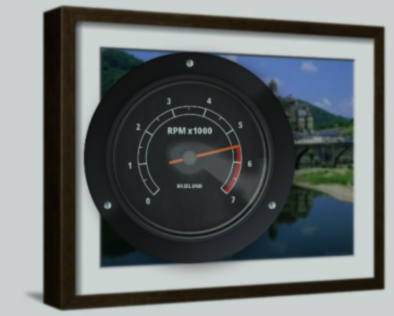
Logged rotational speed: **5500** rpm
